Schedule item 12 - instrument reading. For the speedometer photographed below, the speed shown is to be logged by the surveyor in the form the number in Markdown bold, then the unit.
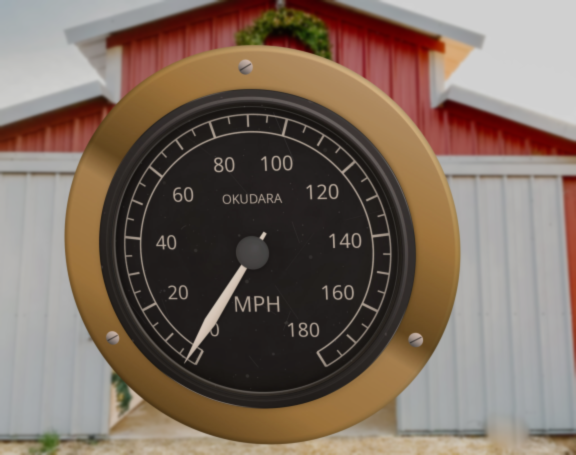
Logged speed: **2.5** mph
